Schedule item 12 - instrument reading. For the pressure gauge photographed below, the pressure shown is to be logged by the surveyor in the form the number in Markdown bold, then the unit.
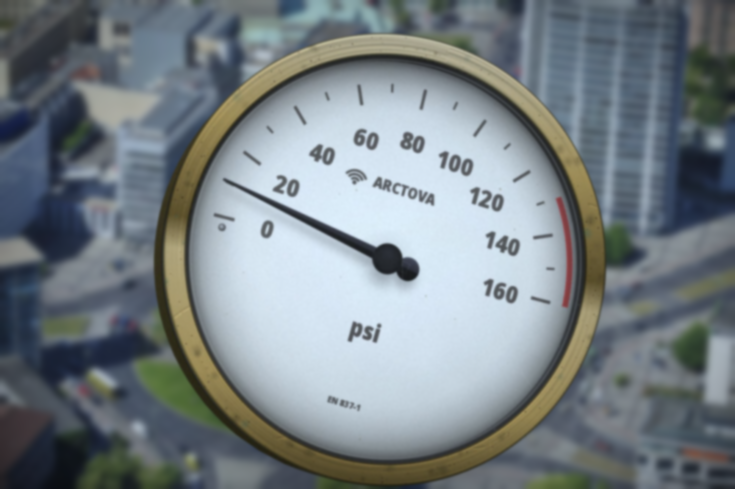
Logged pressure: **10** psi
